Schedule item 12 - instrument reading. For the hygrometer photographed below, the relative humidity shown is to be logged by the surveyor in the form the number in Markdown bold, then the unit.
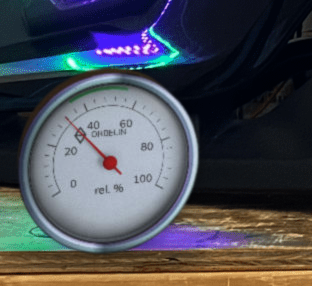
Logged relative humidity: **32** %
